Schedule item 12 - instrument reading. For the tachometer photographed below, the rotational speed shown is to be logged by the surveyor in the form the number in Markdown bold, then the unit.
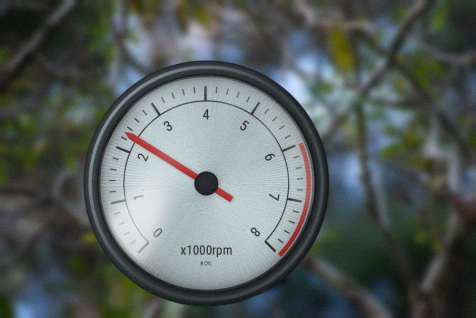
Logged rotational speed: **2300** rpm
